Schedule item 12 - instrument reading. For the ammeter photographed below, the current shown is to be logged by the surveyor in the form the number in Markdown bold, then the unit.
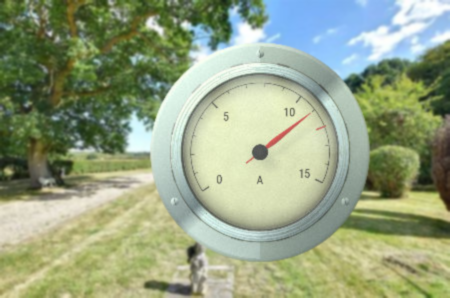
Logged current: **11** A
